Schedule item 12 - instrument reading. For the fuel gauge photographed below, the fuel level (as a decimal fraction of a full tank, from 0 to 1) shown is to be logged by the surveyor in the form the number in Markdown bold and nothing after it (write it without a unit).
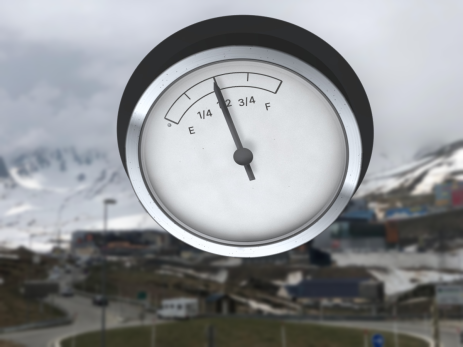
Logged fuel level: **0.5**
